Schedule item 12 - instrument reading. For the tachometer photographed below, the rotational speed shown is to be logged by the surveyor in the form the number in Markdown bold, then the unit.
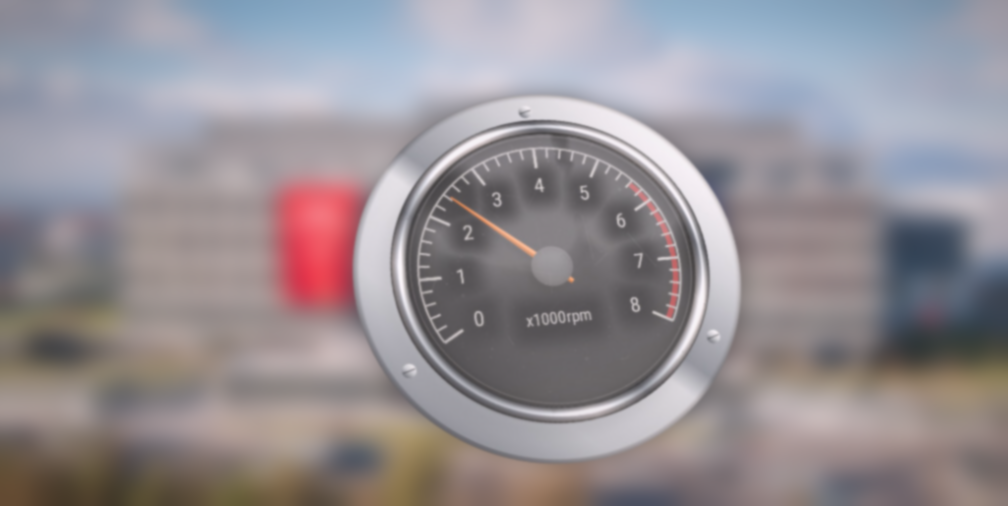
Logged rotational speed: **2400** rpm
